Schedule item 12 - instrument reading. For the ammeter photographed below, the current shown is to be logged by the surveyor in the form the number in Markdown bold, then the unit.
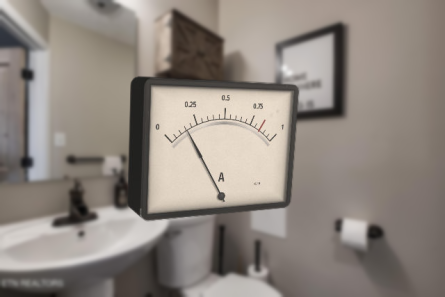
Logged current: **0.15** A
